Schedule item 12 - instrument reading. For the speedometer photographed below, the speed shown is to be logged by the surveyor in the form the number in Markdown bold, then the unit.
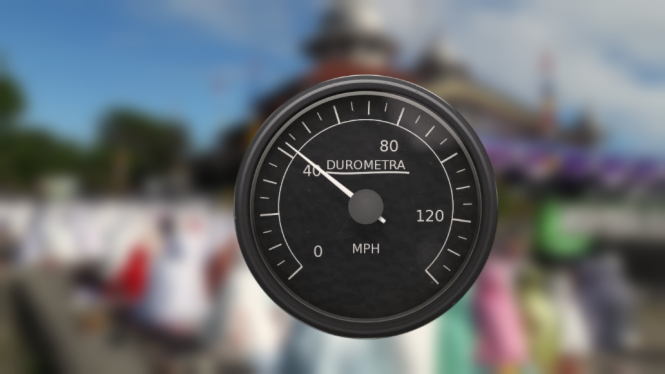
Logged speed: **42.5** mph
